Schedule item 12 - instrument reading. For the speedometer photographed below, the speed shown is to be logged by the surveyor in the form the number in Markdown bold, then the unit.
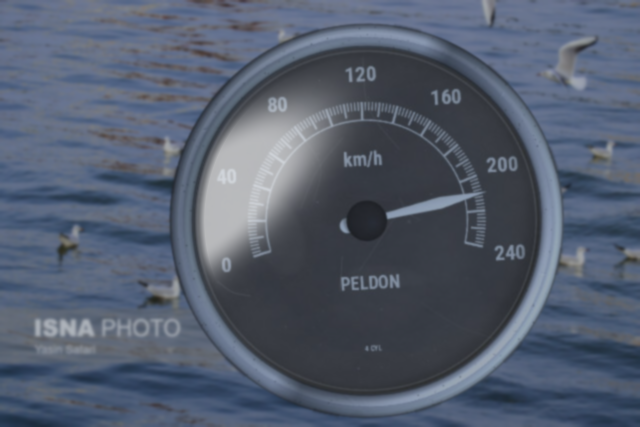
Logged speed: **210** km/h
